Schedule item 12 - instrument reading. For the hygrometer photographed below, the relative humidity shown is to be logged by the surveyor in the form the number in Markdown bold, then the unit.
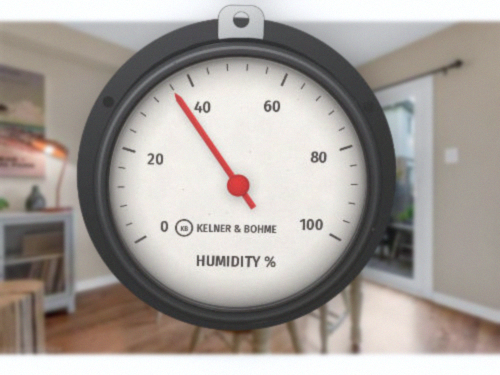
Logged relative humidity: **36** %
